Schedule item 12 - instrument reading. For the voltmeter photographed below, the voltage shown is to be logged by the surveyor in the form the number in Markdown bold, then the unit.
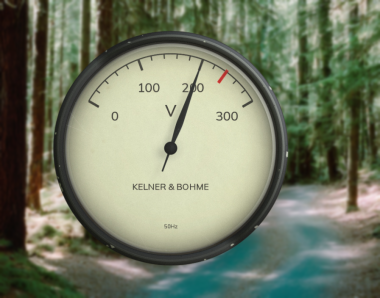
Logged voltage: **200** V
